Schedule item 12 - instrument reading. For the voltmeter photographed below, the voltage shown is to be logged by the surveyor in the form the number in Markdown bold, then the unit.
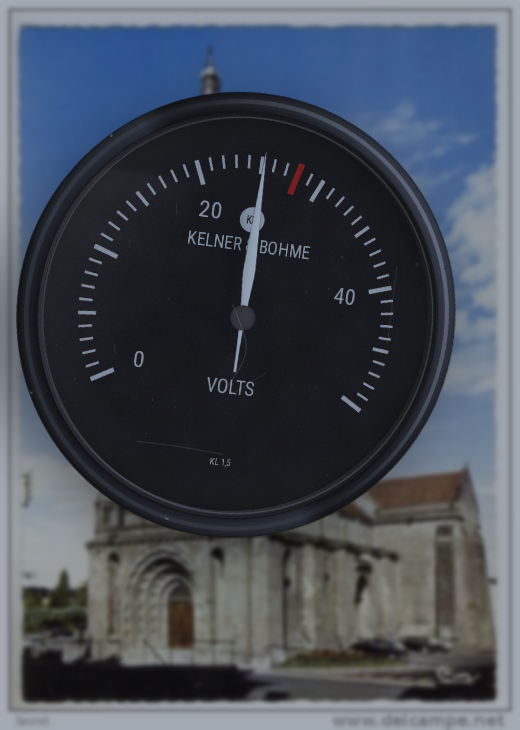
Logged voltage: **25** V
